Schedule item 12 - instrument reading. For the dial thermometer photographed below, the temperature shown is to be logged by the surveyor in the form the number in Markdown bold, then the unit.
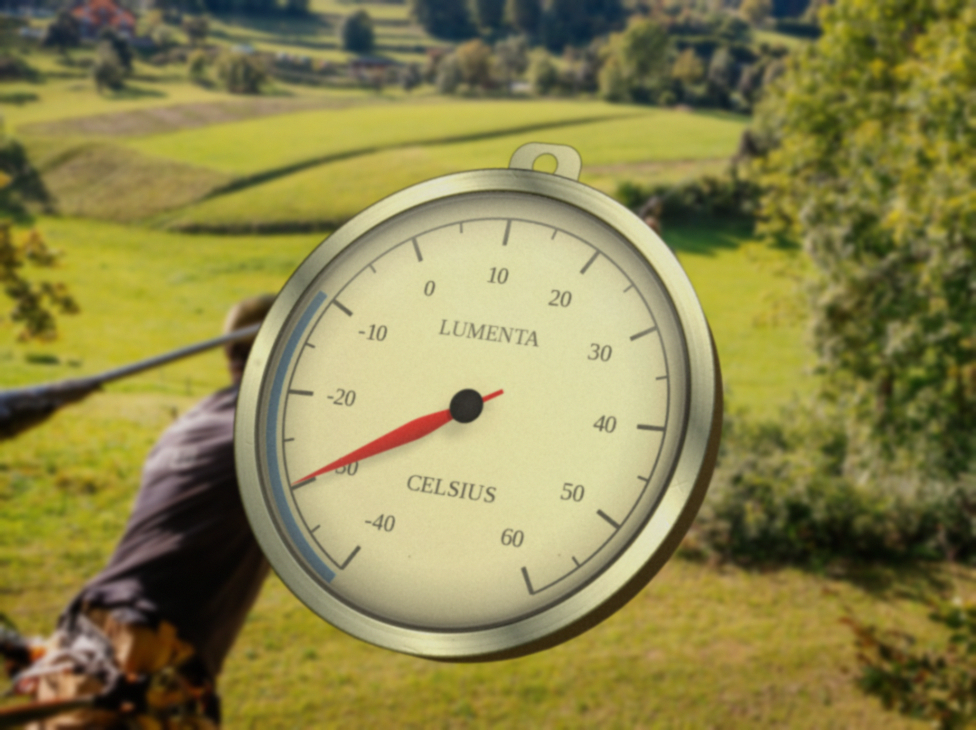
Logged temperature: **-30** °C
